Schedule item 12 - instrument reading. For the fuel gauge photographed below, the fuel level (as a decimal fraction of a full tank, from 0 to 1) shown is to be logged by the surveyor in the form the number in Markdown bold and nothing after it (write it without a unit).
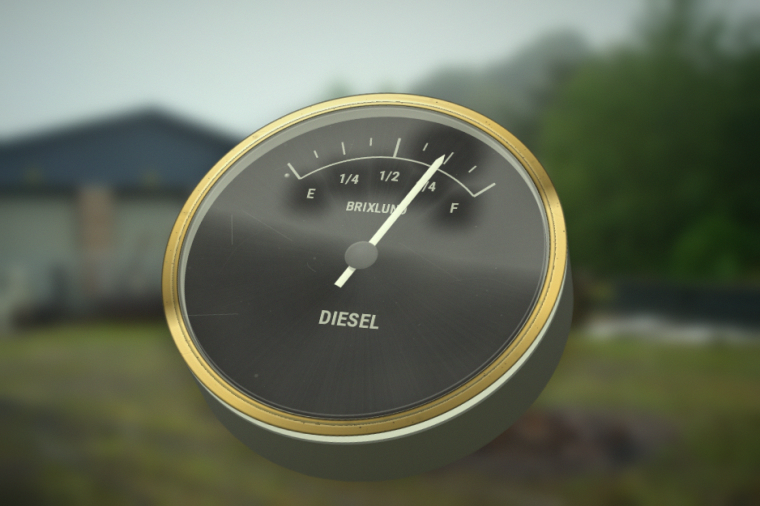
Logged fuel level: **0.75**
